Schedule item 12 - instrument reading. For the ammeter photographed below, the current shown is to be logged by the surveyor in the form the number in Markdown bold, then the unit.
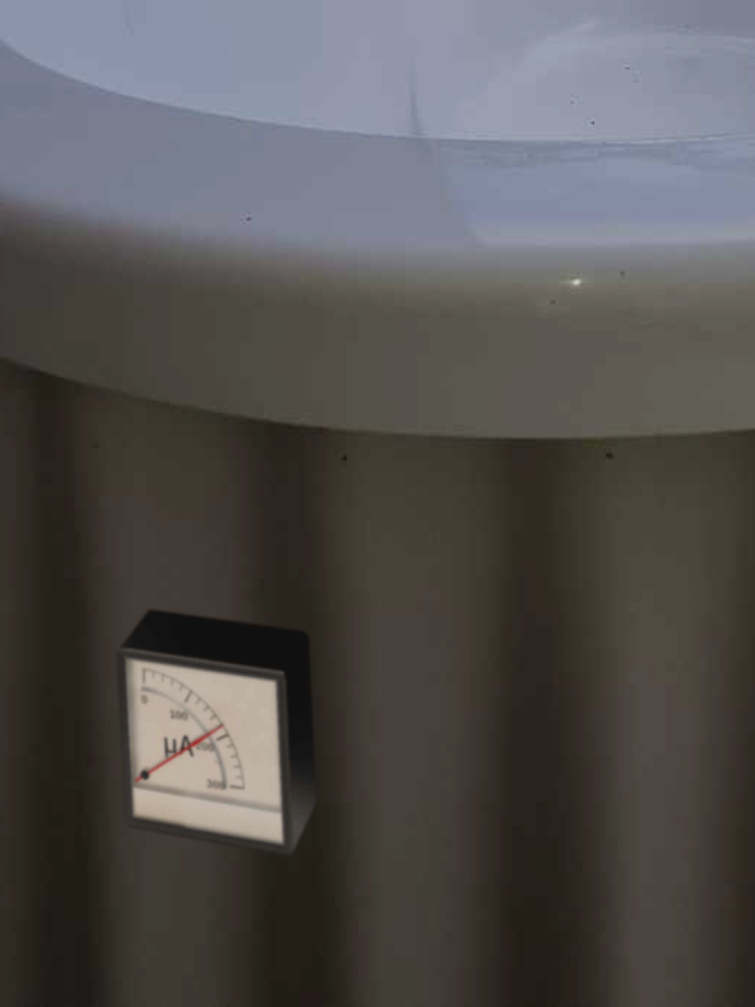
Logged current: **180** µA
